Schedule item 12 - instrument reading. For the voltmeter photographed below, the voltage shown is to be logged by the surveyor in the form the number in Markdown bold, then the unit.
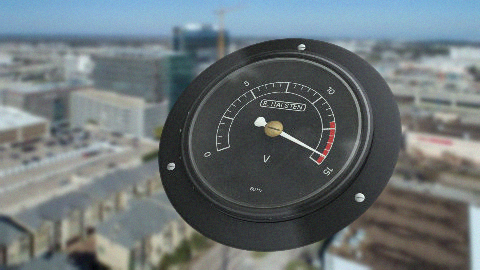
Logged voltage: **14.5** V
